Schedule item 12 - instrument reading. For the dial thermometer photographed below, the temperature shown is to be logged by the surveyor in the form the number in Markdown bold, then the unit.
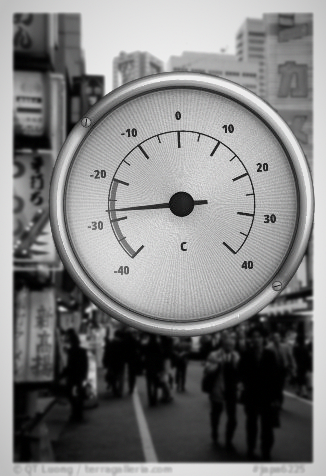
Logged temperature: **-27.5** °C
